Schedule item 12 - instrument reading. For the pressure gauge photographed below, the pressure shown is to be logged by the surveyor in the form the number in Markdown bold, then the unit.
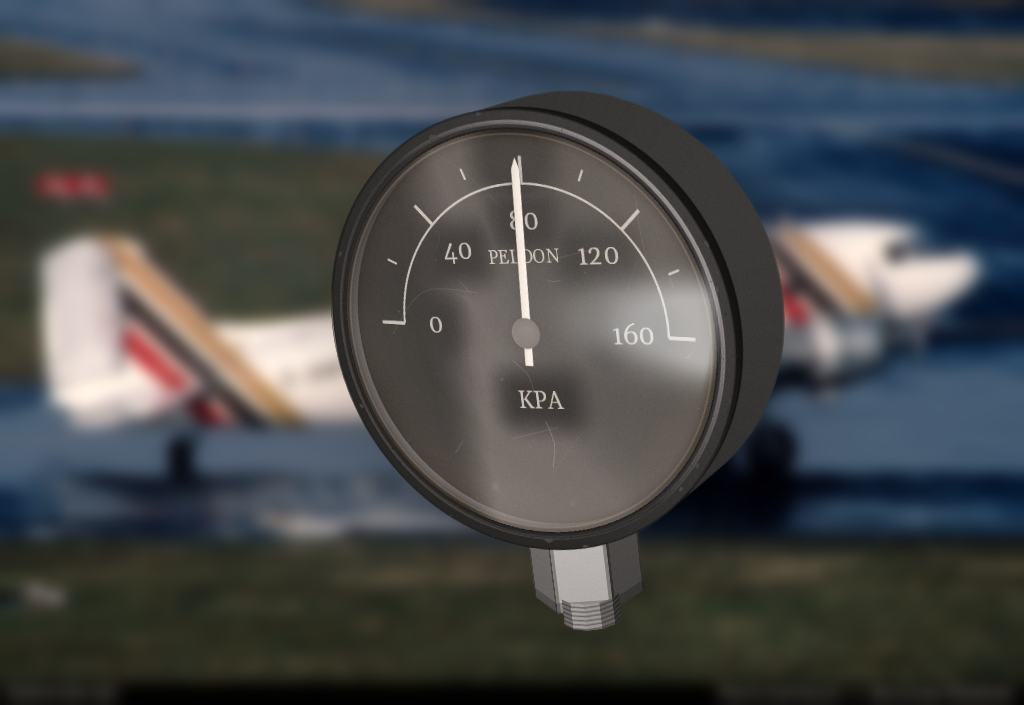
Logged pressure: **80** kPa
